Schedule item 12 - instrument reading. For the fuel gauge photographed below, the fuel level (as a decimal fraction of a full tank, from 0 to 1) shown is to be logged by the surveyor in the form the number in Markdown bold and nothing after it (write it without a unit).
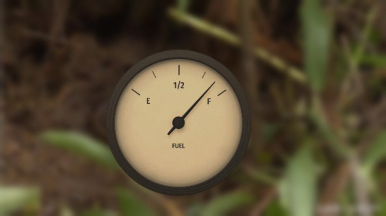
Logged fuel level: **0.875**
